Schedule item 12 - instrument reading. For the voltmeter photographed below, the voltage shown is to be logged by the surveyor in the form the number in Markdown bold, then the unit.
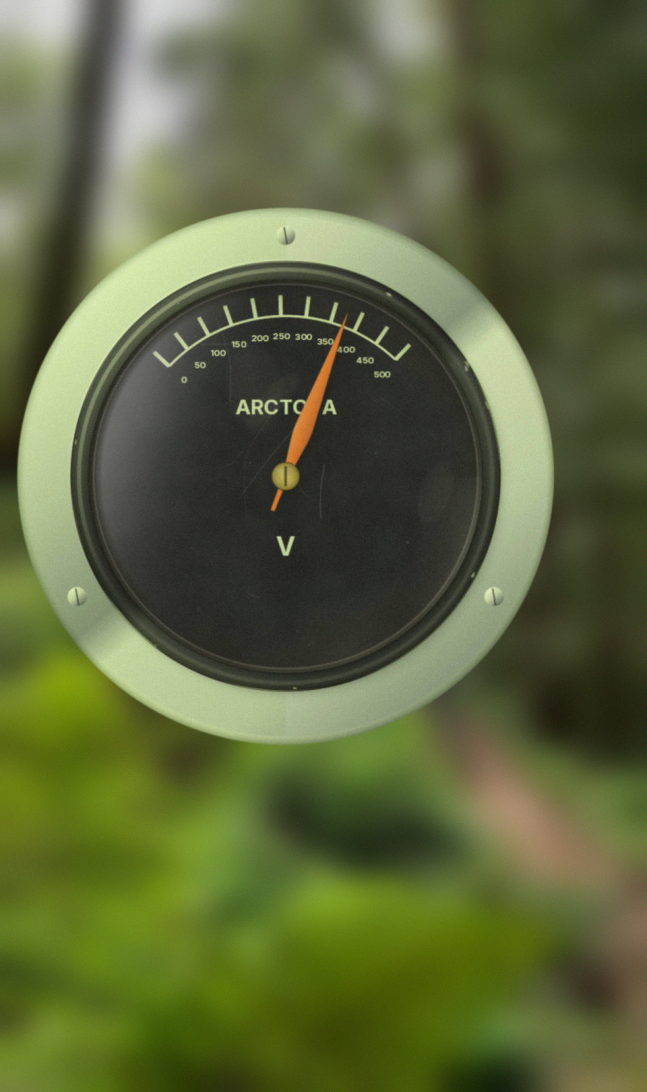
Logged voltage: **375** V
